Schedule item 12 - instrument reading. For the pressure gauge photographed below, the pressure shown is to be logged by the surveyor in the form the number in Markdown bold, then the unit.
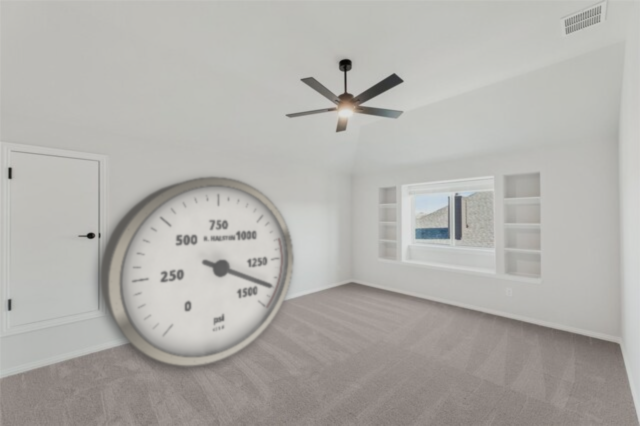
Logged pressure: **1400** psi
